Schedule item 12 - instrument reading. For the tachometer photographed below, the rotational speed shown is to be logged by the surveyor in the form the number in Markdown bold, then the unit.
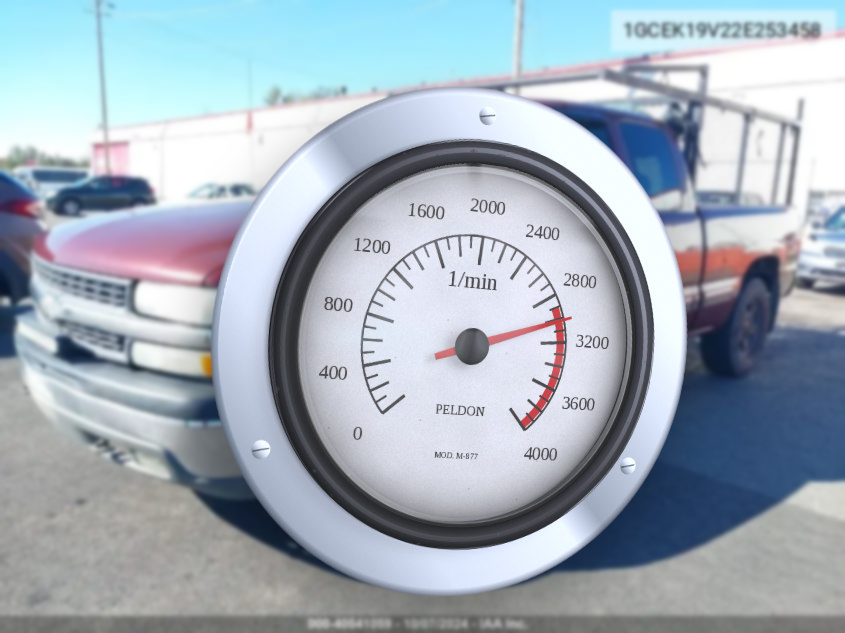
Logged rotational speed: **3000** rpm
